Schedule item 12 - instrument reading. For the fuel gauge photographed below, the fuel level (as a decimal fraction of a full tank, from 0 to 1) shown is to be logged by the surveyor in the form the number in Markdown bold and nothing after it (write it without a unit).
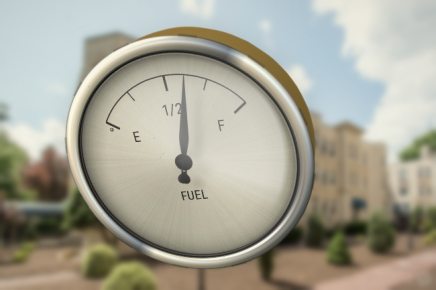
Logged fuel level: **0.625**
